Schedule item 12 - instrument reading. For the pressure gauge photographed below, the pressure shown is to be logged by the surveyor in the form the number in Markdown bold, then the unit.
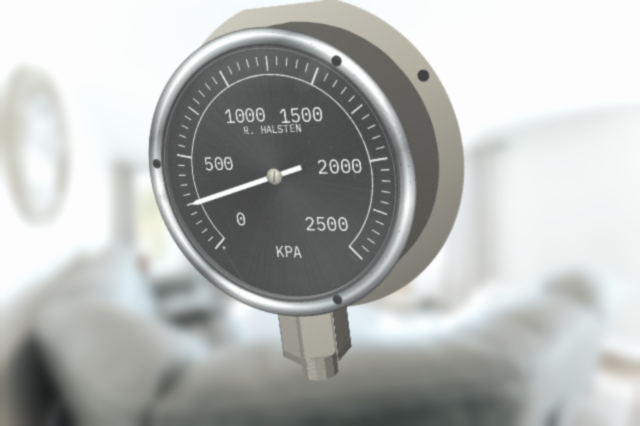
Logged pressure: **250** kPa
